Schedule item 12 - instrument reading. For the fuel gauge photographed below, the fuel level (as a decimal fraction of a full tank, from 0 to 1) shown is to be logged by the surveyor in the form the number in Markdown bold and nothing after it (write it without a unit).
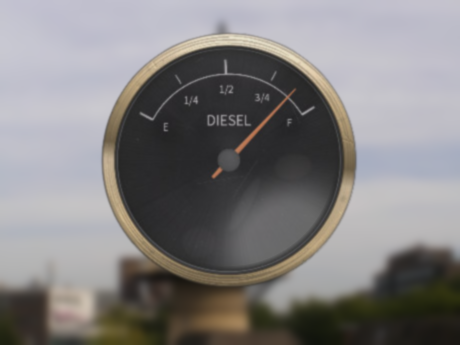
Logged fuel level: **0.875**
